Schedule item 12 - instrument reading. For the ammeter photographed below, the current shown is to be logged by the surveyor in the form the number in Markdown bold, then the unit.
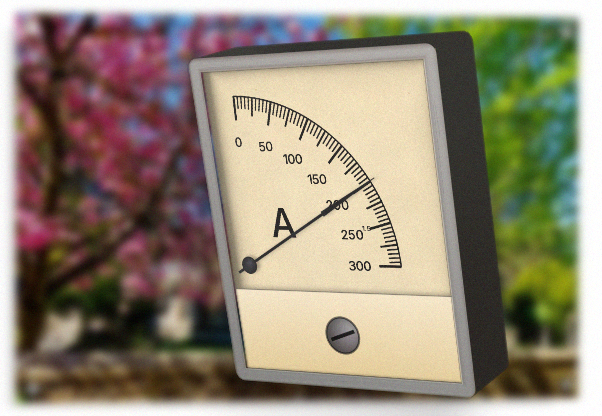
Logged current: **200** A
